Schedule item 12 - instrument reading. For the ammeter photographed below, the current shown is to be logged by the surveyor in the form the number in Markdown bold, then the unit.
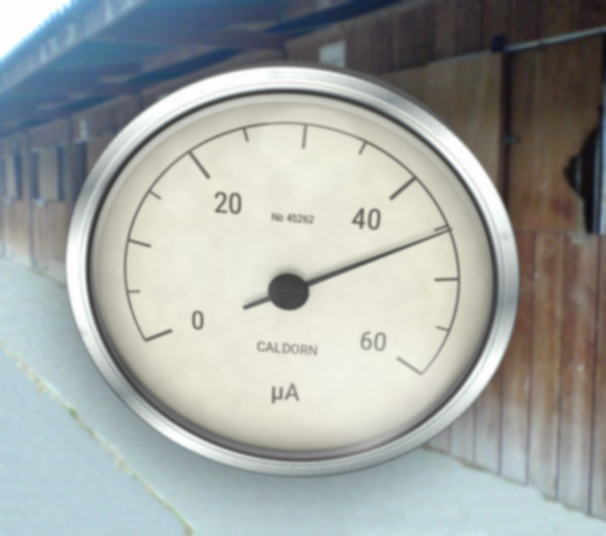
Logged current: **45** µA
